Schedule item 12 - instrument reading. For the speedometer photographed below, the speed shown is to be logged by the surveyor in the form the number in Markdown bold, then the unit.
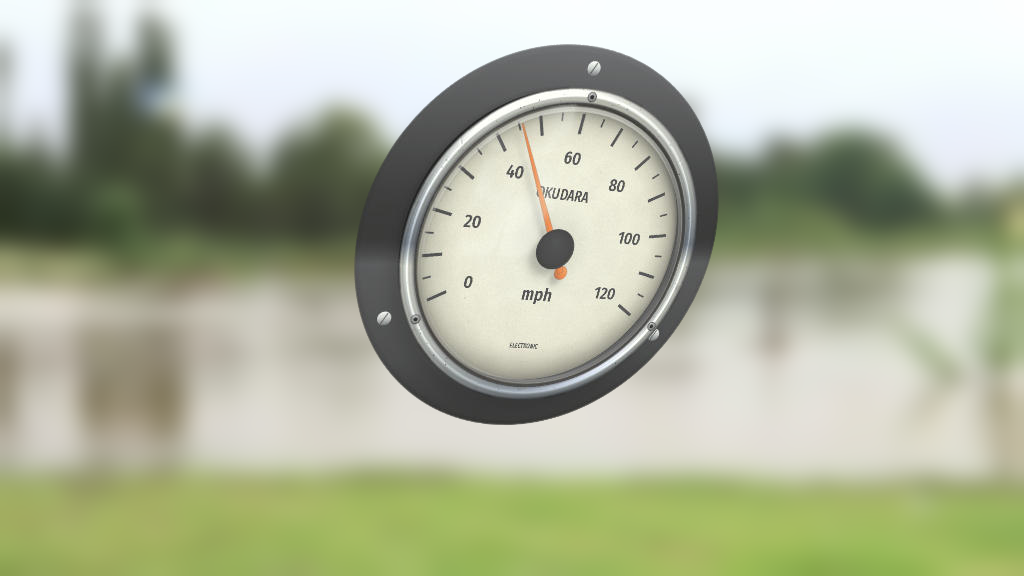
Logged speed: **45** mph
